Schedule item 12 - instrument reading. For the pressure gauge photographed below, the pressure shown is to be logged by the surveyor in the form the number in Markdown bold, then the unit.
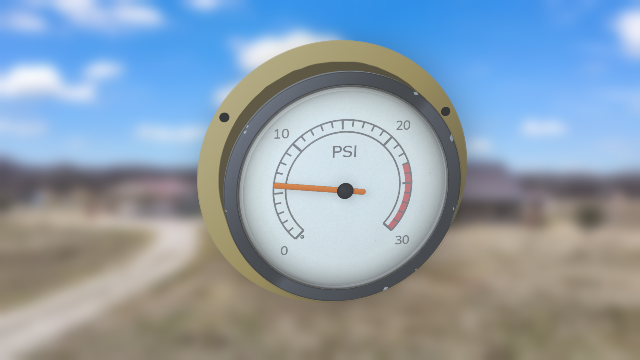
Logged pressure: **6** psi
